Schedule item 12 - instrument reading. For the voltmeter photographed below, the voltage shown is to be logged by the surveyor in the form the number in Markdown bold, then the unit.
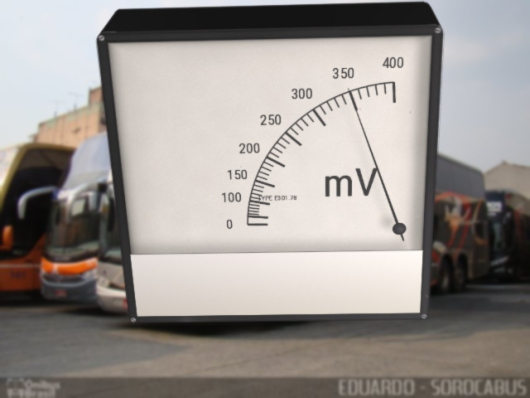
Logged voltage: **350** mV
